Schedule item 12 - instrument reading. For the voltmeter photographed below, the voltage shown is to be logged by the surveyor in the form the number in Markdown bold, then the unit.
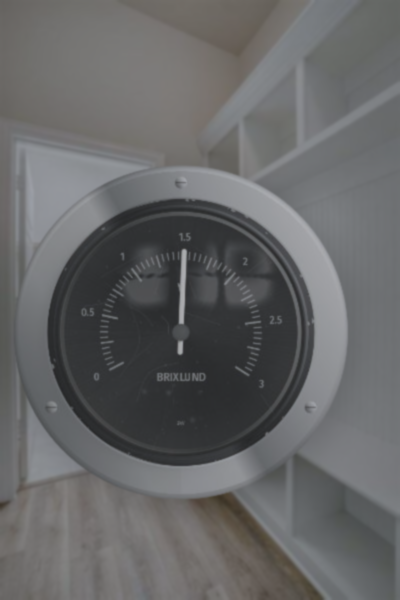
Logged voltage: **1.5** V
